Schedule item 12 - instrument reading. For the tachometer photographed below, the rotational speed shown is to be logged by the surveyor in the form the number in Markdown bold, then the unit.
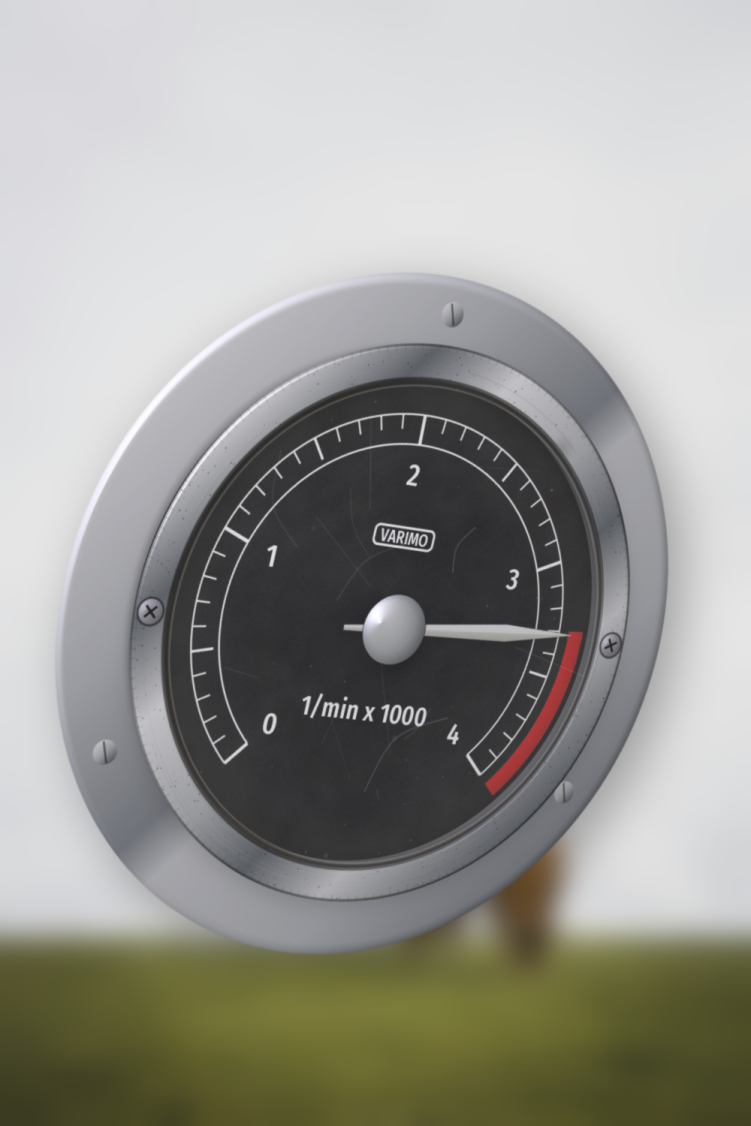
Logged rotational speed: **3300** rpm
